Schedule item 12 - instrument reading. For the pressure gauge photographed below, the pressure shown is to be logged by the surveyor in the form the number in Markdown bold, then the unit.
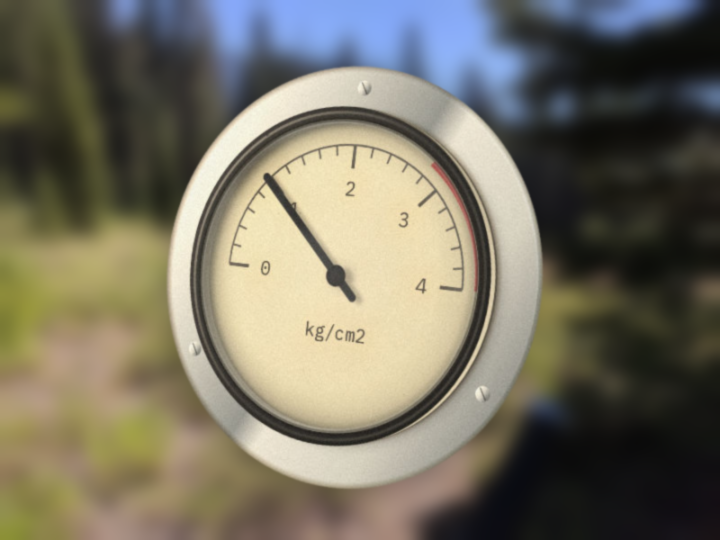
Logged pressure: **1** kg/cm²
